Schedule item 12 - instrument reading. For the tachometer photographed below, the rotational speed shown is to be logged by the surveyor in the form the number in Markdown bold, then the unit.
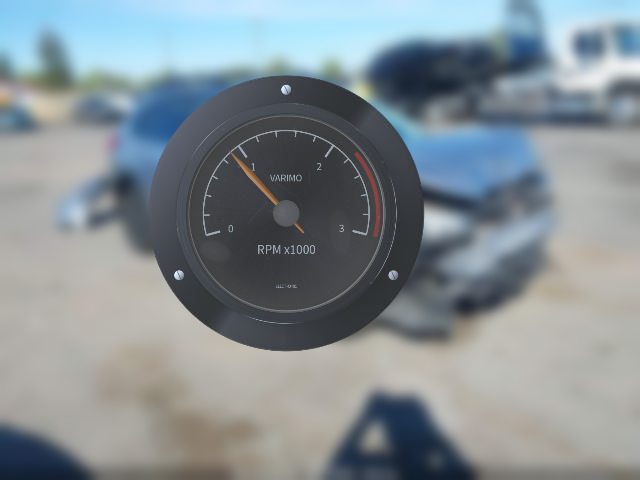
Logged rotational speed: **900** rpm
